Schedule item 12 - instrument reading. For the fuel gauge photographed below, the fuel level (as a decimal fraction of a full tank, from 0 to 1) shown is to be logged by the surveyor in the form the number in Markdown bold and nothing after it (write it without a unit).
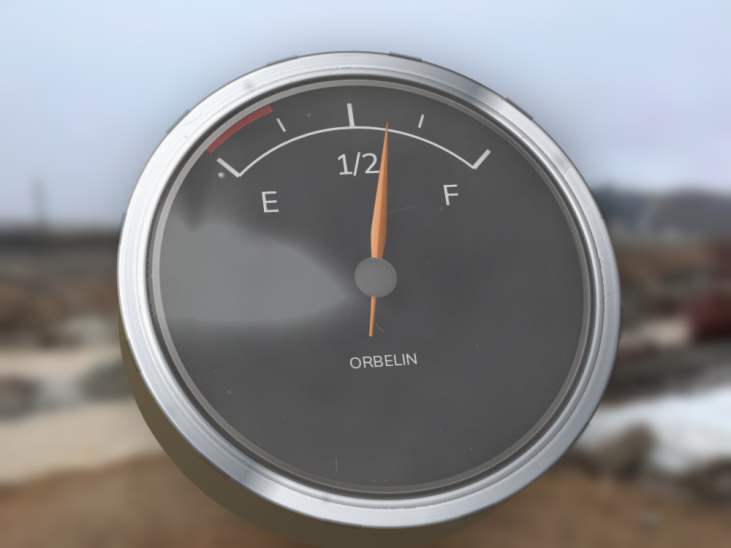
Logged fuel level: **0.625**
